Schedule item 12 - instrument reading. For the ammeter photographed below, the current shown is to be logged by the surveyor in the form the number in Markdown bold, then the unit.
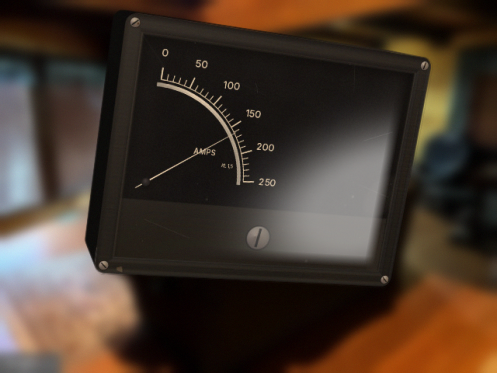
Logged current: **160** A
